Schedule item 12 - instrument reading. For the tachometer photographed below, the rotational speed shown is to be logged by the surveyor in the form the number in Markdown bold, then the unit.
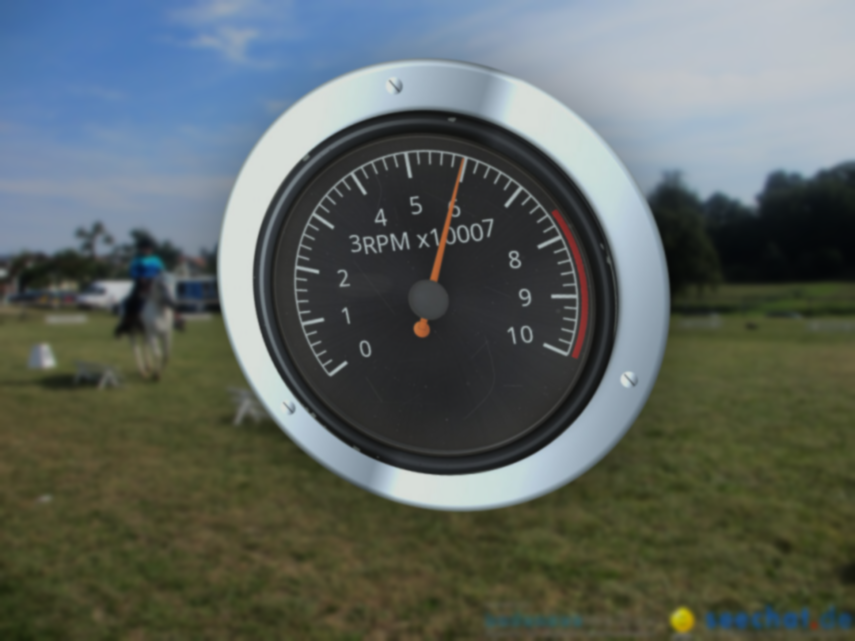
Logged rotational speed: **6000** rpm
